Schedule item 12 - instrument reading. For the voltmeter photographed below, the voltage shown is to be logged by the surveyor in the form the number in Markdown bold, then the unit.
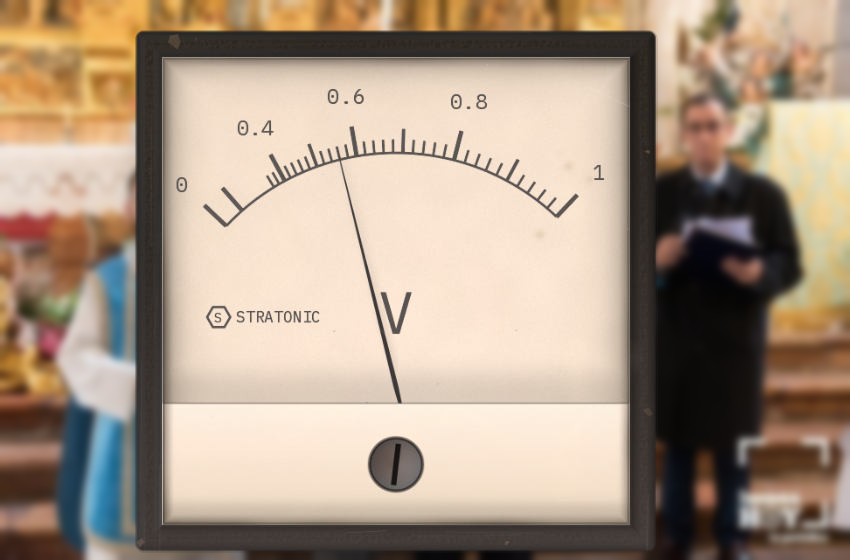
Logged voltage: **0.56** V
